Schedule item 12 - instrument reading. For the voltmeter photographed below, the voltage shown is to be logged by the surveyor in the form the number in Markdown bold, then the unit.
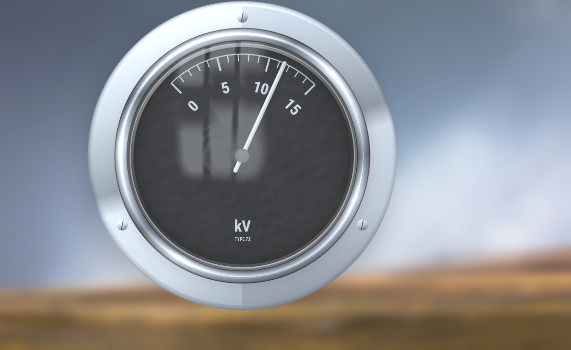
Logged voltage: **11.5** kV
